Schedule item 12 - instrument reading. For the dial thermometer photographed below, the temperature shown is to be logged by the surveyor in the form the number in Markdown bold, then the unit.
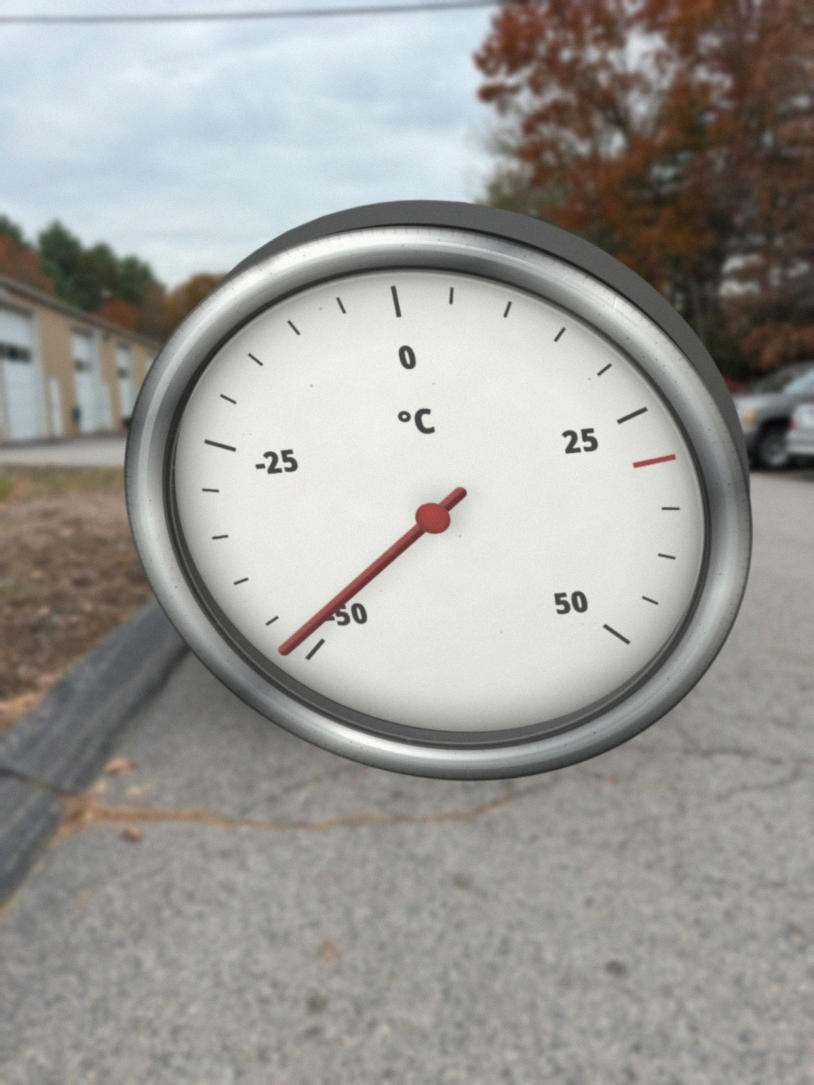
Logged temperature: **-47.5** °C
